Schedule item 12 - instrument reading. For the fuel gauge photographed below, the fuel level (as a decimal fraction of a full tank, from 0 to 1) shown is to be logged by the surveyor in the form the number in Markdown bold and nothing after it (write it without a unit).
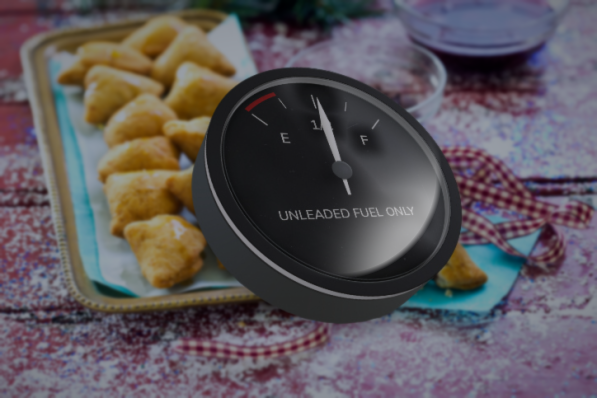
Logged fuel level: **0.5**
